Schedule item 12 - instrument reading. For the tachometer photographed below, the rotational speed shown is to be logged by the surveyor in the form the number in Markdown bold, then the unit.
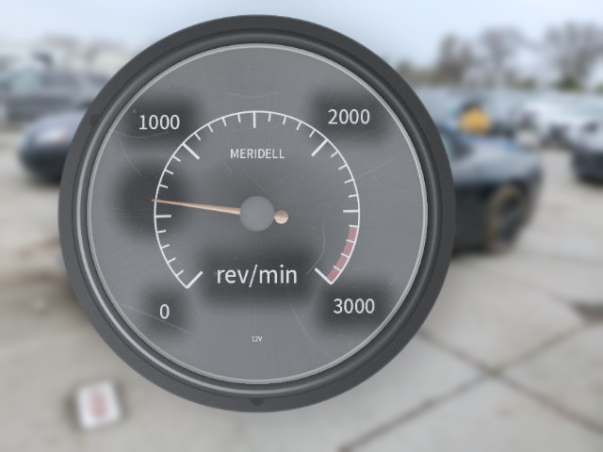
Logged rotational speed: **600** rpm
